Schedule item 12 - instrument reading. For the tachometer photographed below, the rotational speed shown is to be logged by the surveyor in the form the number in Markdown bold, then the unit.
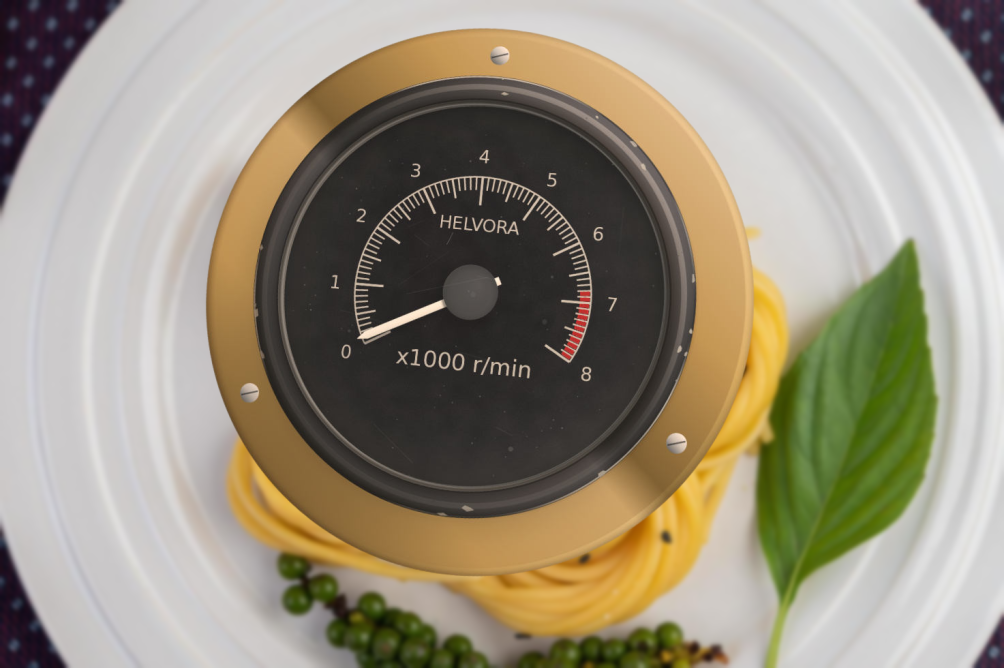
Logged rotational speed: **100** rpm
